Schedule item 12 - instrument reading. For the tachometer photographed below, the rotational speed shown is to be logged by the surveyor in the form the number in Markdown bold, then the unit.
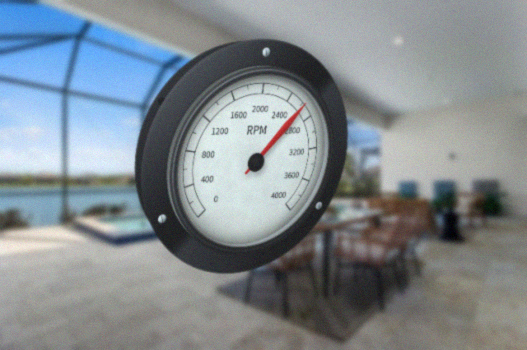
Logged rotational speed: **2600** rpm
